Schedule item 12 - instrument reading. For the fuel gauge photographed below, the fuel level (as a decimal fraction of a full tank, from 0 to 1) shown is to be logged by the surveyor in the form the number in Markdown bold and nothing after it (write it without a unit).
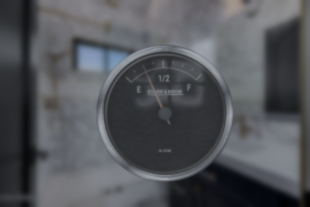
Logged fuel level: **0.25**
